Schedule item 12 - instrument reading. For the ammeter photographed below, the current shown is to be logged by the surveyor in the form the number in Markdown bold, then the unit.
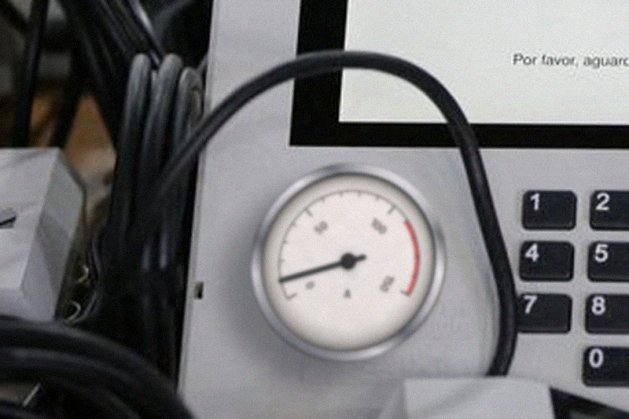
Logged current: **10** A
